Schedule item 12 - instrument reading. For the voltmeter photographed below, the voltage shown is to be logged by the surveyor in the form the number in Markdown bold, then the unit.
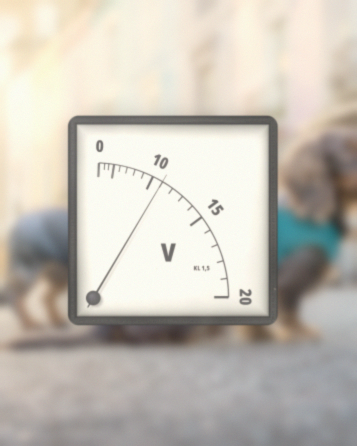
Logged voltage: **11** V
